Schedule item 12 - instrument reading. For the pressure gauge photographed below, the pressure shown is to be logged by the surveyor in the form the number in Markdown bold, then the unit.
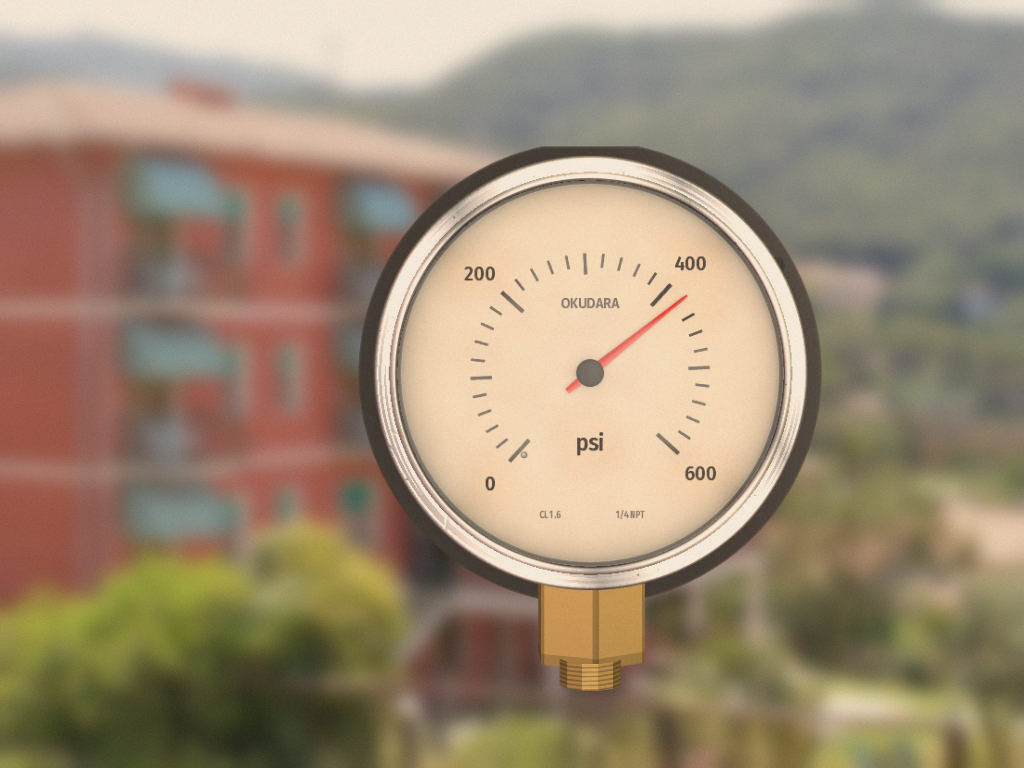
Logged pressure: **420** psi
